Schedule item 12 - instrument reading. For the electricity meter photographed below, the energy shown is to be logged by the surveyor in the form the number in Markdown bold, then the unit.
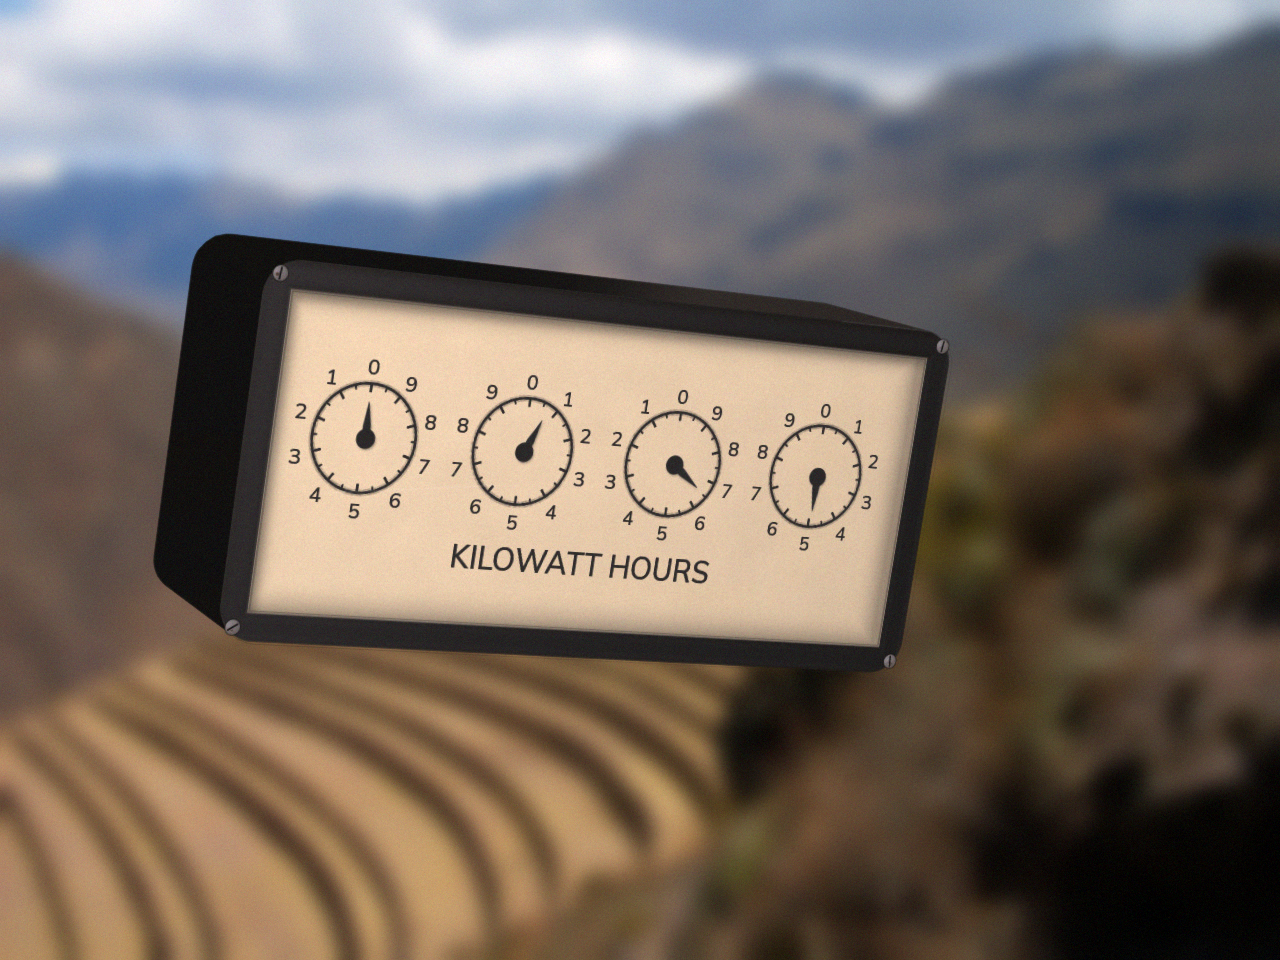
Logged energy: **65** kWh
